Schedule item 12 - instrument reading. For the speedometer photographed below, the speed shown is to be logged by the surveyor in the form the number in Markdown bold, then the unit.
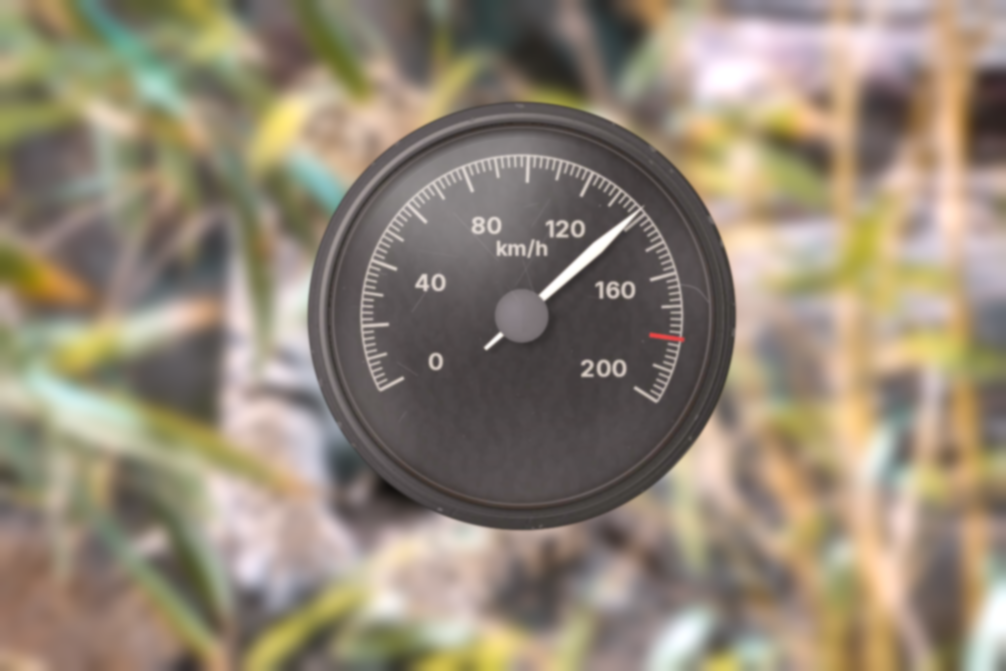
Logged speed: **138** km/h
